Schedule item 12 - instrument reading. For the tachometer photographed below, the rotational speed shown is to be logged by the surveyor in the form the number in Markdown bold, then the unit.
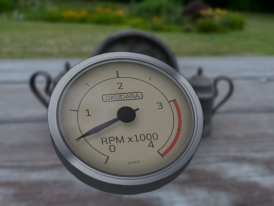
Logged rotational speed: **500** rpm
